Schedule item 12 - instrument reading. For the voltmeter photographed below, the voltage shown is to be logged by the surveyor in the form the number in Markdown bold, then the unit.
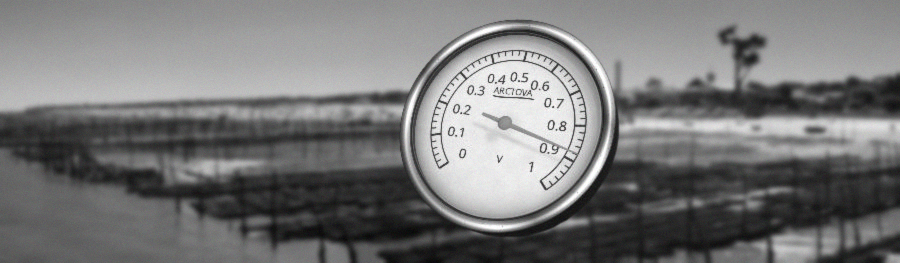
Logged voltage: **0.88** V
